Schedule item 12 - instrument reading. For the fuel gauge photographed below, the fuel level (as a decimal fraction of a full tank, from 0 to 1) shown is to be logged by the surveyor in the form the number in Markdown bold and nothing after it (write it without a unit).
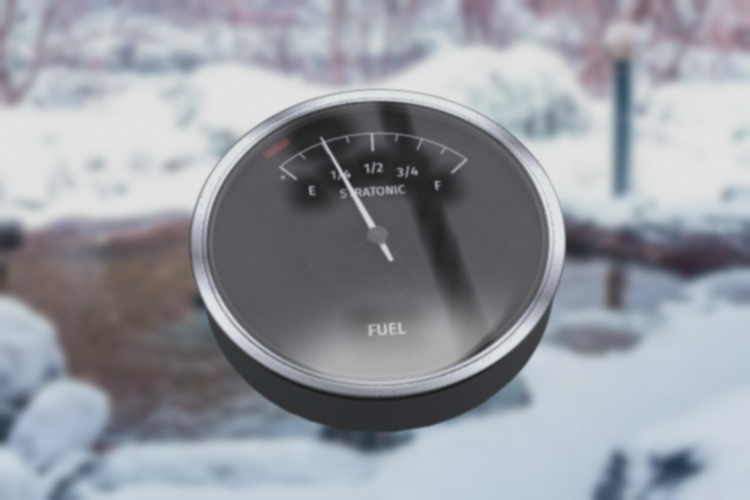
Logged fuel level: **0.25**
